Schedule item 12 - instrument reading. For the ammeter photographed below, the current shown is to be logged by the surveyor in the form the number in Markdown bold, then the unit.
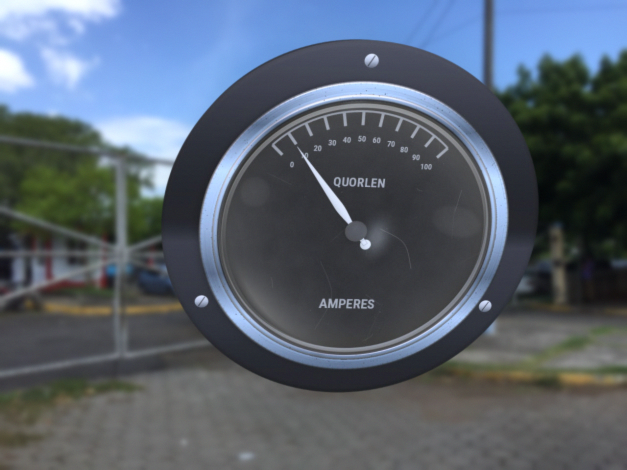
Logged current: **10** A
